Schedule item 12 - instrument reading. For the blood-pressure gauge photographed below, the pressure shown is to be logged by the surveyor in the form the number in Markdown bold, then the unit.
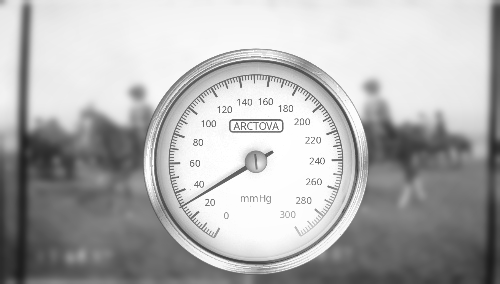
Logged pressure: **30** mmHg
